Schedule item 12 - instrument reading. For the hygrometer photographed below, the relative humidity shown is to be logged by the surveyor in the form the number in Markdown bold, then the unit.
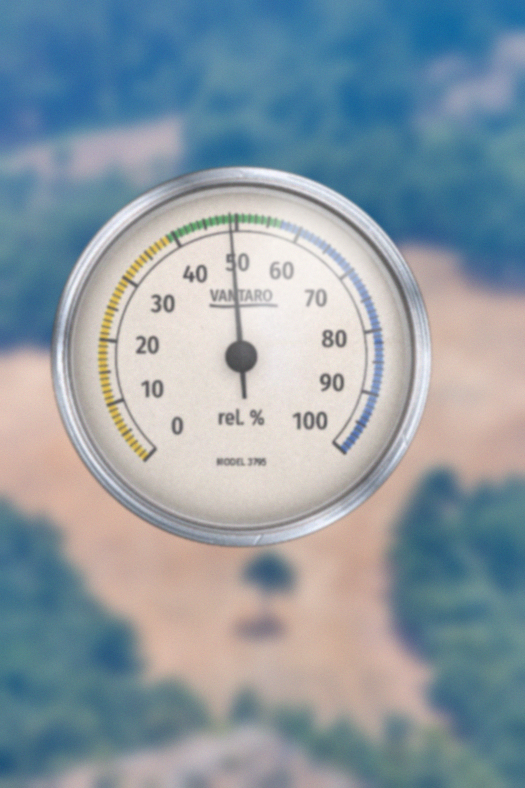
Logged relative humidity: **49** %
